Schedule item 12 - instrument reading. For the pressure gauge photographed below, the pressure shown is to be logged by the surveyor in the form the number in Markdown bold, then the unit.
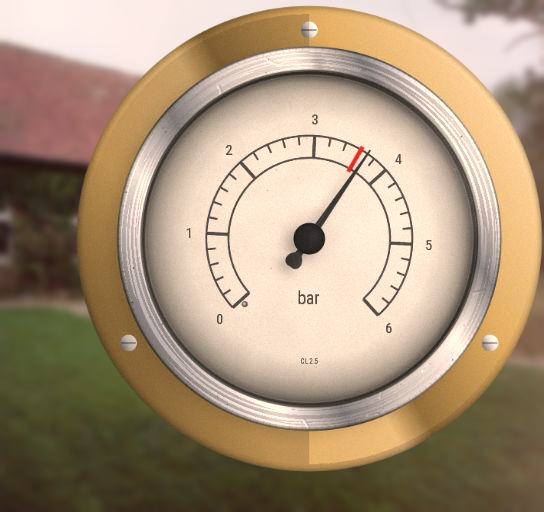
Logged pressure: **3.7** bar
